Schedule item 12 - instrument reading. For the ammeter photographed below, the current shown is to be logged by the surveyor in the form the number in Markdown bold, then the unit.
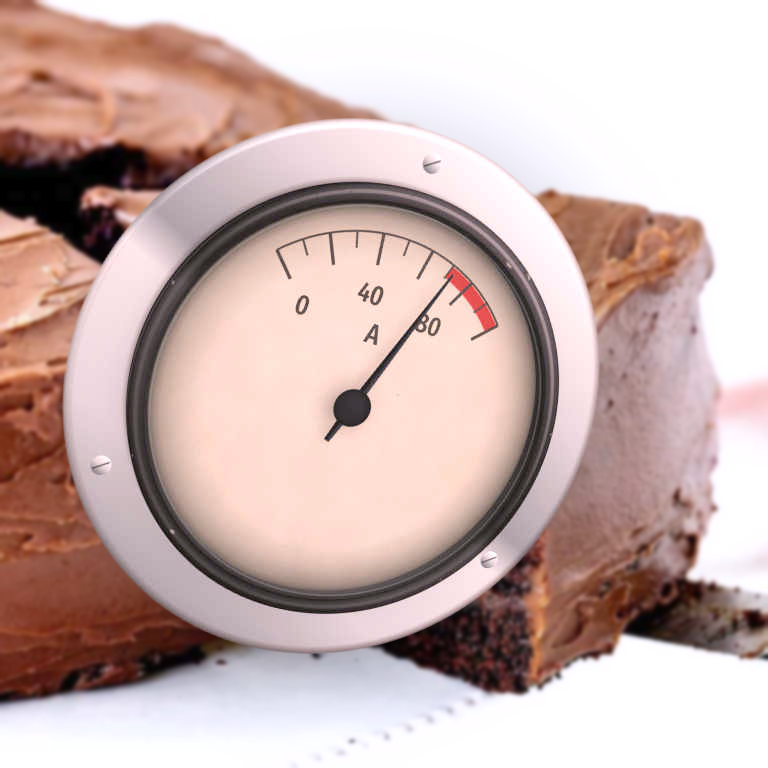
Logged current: **70** A
